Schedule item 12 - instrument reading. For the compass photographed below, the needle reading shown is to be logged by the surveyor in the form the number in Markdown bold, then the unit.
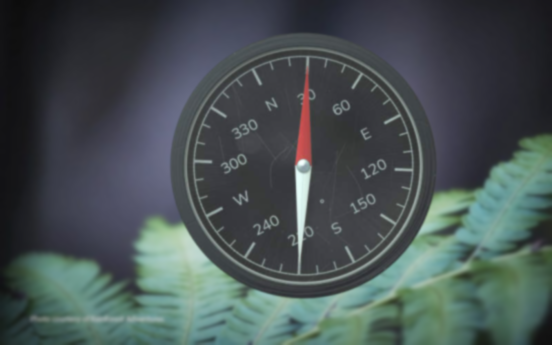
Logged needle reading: **30** °
